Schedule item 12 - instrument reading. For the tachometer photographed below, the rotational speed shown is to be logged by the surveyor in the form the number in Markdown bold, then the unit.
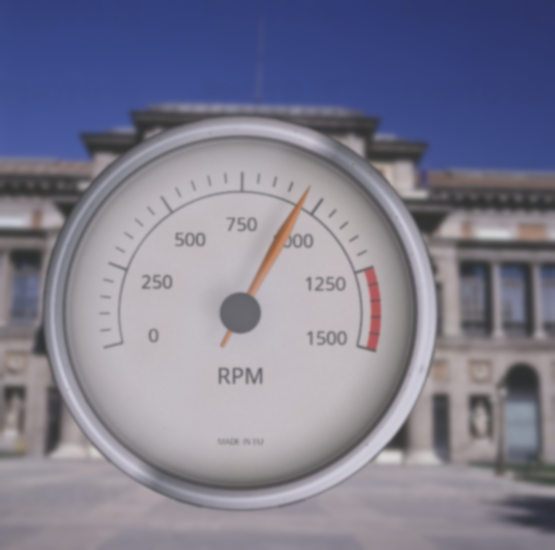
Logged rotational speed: **950** rpm
